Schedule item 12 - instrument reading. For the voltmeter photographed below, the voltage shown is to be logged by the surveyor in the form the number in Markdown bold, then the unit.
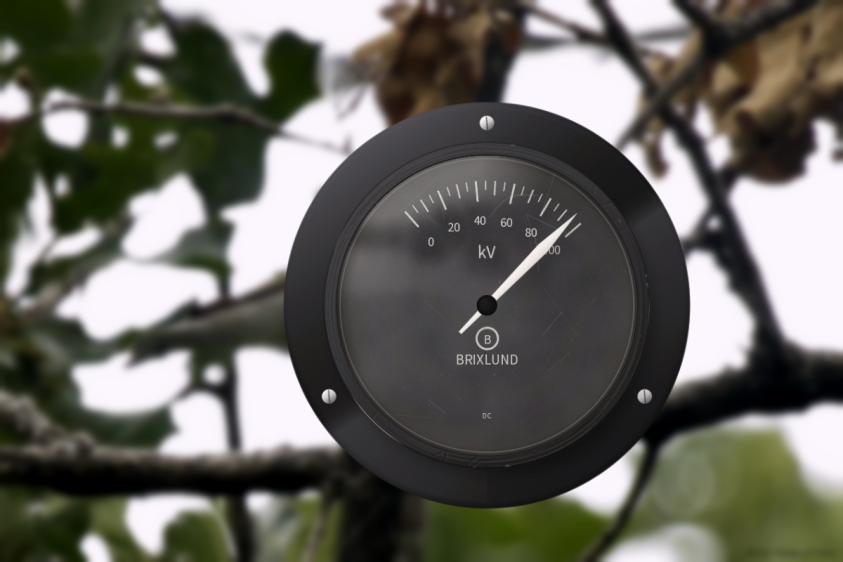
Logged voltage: **95** kV
